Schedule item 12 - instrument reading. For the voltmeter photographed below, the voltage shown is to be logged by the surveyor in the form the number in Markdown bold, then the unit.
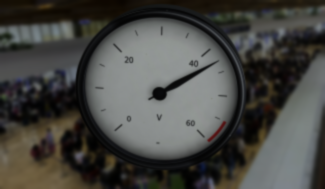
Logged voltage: **42.5** V
